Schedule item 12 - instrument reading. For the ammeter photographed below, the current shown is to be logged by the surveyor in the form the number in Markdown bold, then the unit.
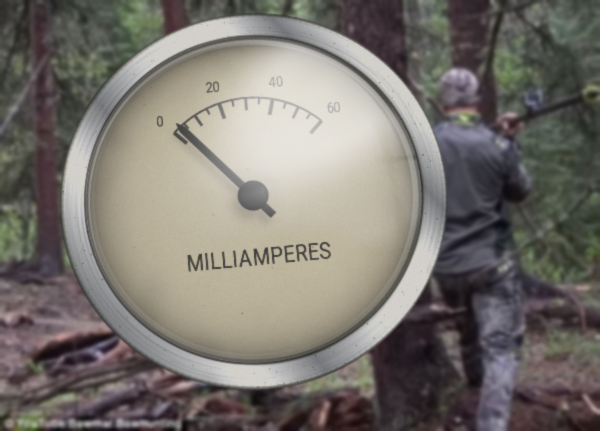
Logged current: **2.5** mA
